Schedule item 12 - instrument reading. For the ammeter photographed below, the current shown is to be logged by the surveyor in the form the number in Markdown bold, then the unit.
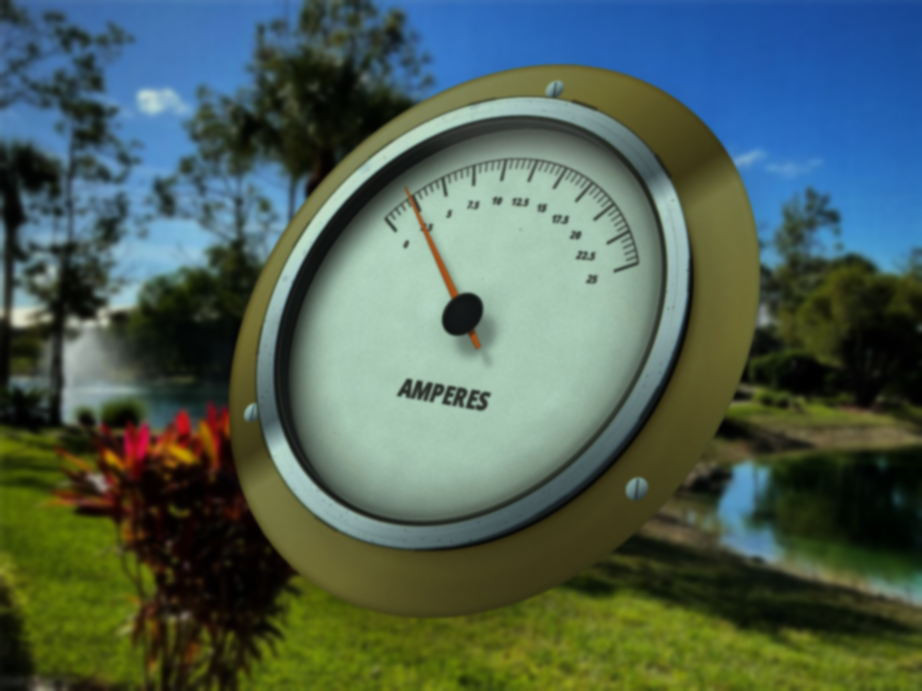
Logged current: **2.5** A
